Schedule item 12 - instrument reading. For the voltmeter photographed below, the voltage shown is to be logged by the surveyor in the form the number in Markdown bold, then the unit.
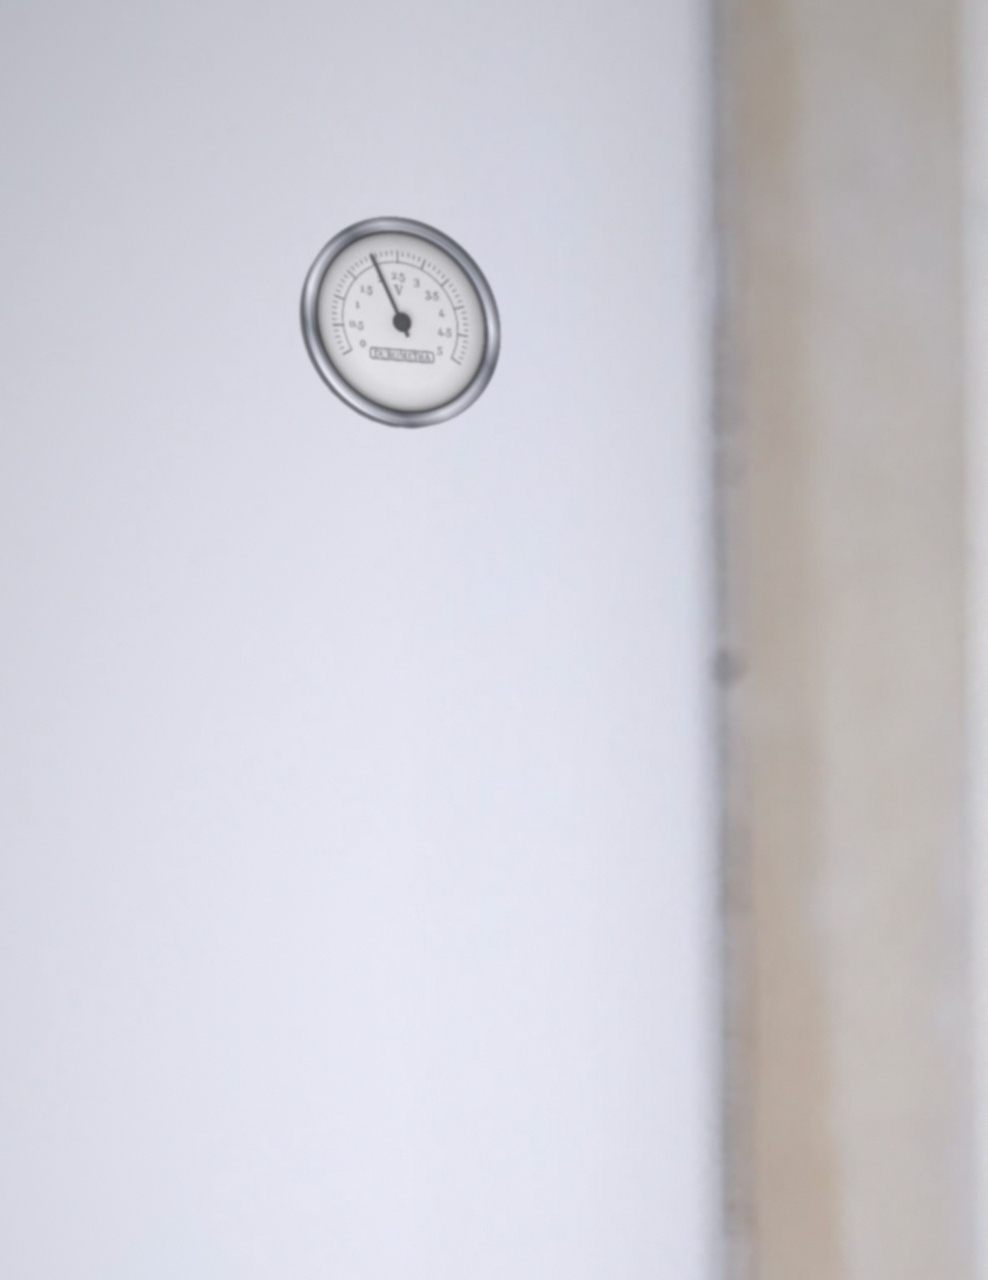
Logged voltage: **2** V
